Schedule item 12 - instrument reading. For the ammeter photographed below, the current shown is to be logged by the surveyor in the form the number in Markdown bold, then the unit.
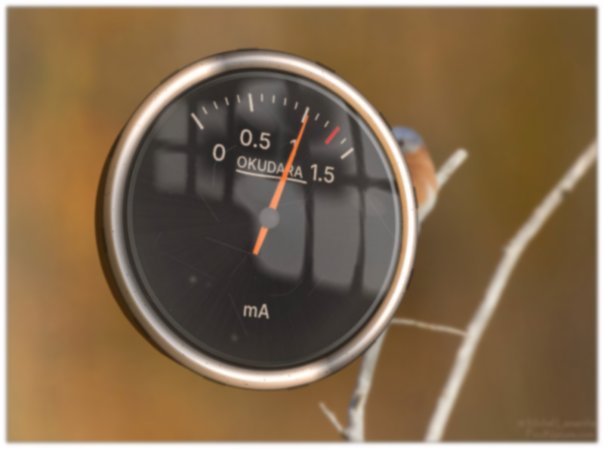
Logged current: **1** mA
